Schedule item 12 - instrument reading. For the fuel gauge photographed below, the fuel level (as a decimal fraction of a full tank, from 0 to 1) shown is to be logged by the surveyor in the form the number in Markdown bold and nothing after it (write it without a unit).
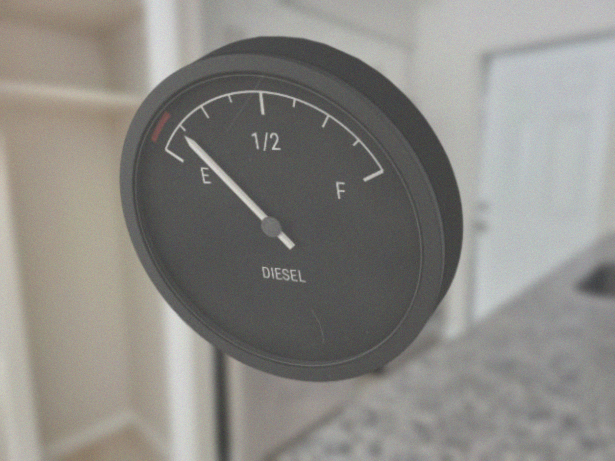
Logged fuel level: **0.125**
